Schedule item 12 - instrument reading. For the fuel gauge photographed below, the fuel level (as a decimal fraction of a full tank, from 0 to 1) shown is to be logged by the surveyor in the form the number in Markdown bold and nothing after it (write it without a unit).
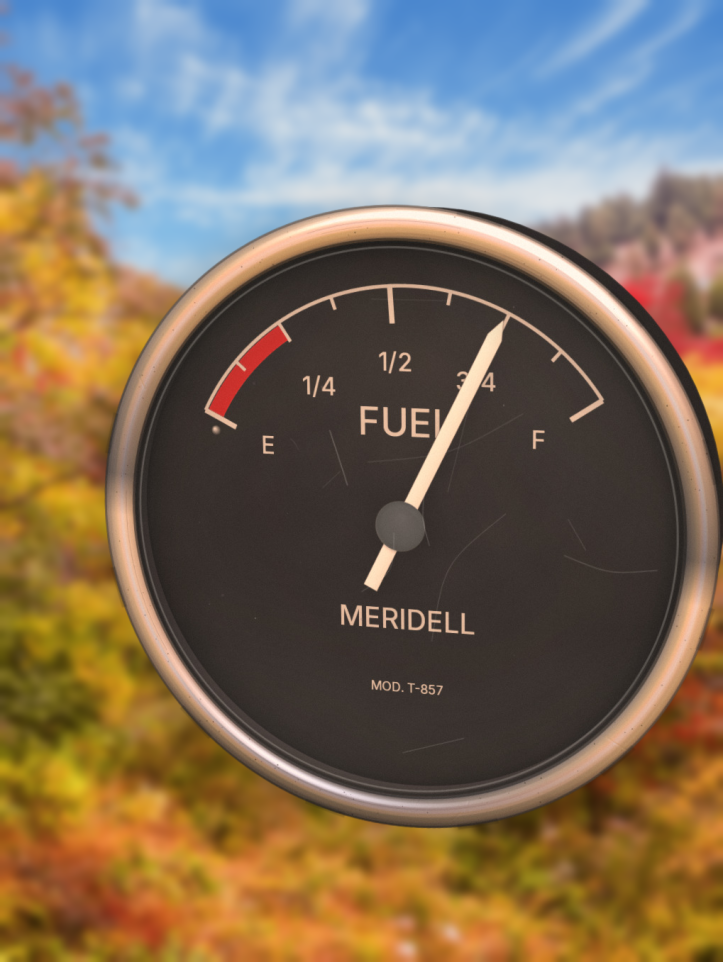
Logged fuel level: **0.75**
